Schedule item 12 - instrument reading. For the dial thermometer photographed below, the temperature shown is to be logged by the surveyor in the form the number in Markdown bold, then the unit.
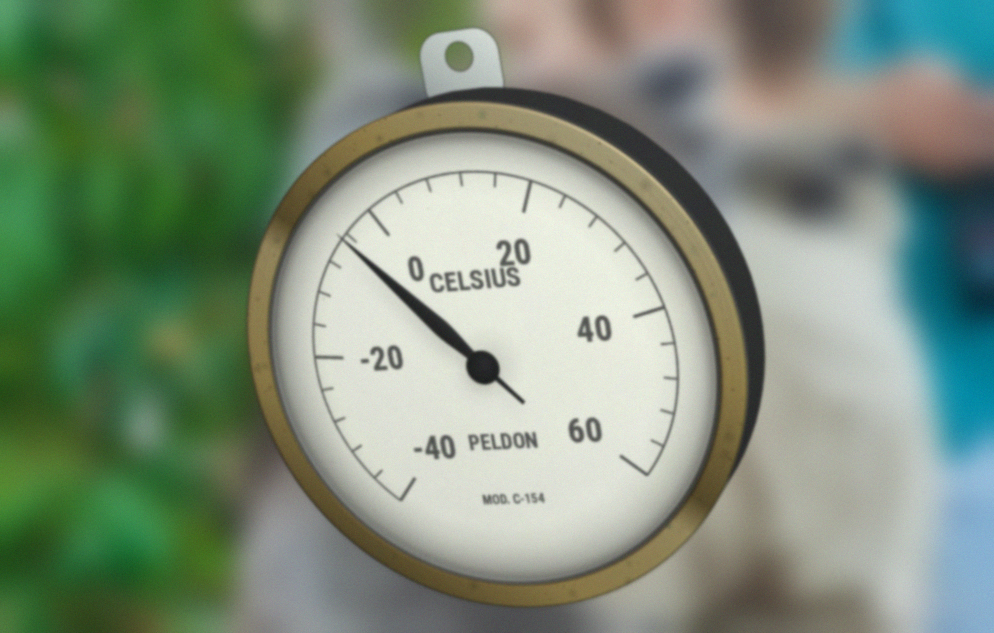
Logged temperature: **-4** °C
